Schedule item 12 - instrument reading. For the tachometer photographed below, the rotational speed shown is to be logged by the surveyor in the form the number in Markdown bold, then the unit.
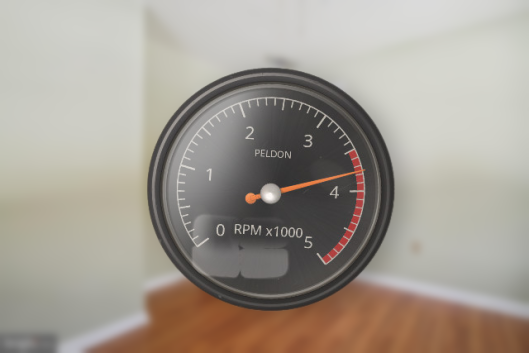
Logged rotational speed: **3750** rpm
